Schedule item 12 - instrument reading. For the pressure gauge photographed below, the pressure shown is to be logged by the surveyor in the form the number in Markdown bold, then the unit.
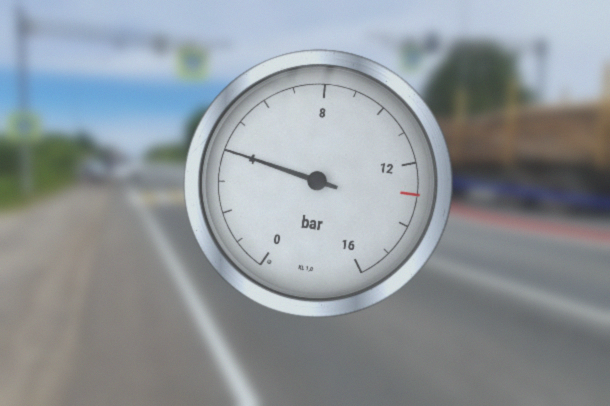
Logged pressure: **4** bar
